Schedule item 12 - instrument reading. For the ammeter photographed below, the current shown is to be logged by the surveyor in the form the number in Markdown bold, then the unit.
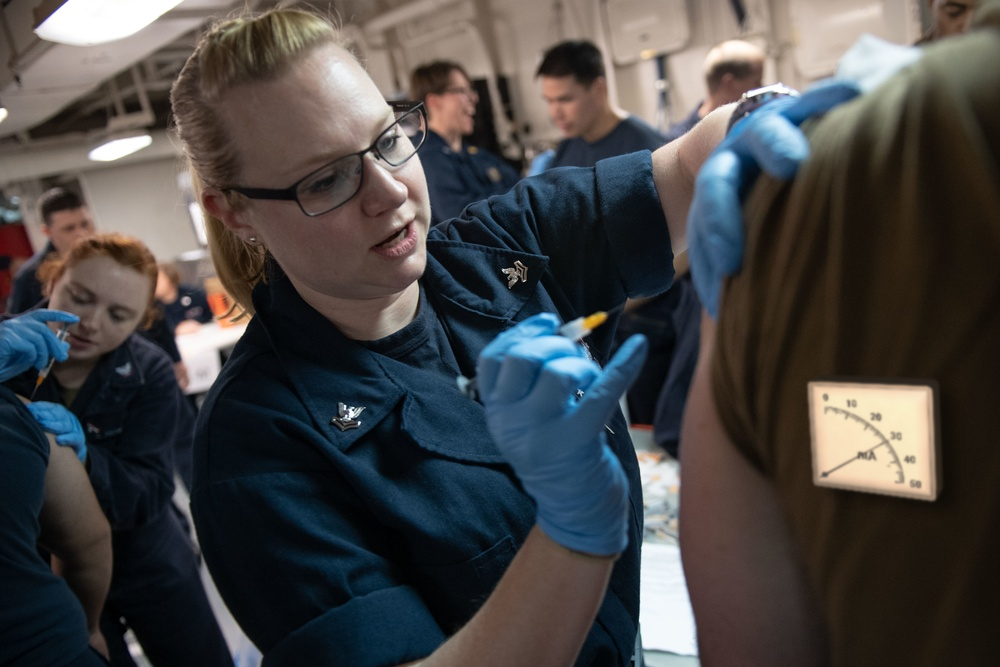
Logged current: **30** mA
